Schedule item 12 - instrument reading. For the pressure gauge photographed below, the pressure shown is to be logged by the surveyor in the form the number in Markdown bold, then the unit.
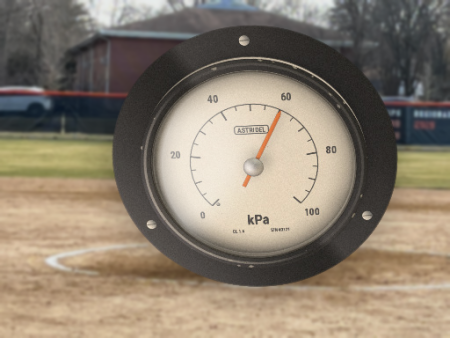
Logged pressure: **60** kPa
